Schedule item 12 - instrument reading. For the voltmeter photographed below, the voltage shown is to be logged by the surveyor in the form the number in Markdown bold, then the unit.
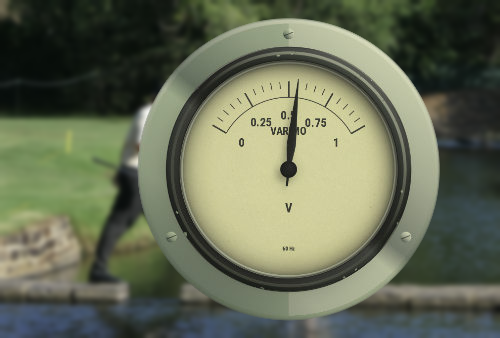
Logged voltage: **0.55** V
